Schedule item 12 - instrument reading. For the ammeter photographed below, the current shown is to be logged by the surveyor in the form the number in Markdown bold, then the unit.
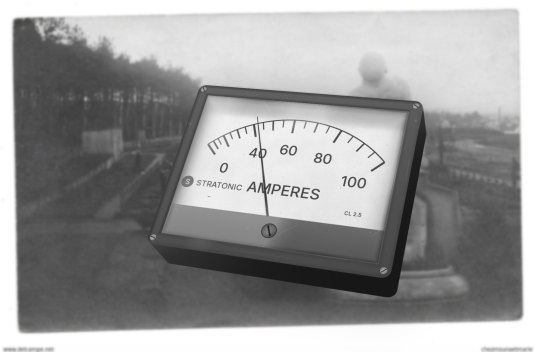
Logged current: **42.5** A
